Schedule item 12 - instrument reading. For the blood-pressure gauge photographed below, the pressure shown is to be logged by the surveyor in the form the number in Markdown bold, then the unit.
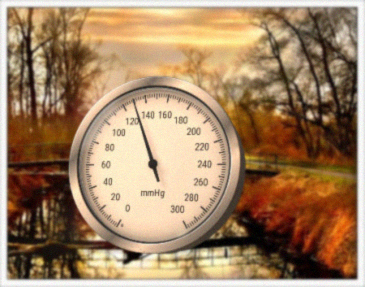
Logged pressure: **130** mmHg
